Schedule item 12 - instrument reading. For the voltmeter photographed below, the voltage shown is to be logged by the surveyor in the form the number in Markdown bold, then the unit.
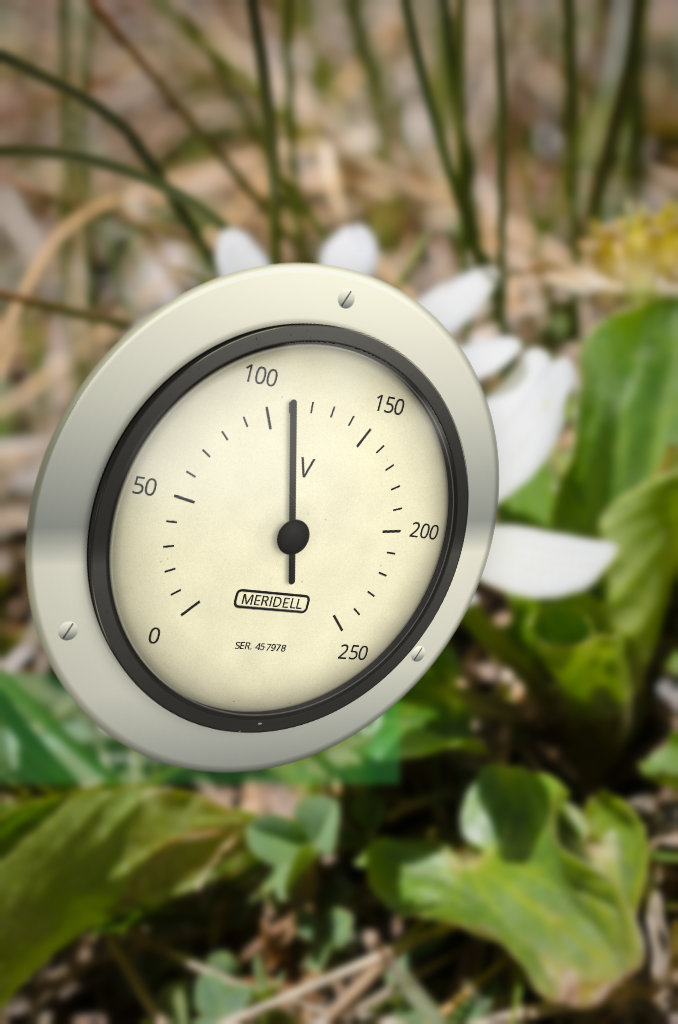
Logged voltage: **110** V
